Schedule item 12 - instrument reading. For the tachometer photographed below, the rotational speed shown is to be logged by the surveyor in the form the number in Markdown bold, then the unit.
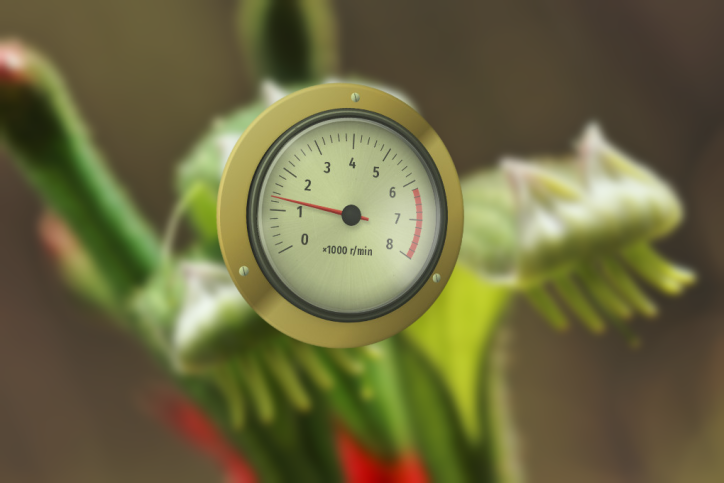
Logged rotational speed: **1300** rpm
